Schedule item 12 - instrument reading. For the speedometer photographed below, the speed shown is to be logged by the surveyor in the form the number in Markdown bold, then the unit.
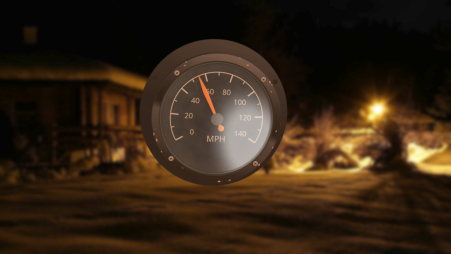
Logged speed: **55** mph
